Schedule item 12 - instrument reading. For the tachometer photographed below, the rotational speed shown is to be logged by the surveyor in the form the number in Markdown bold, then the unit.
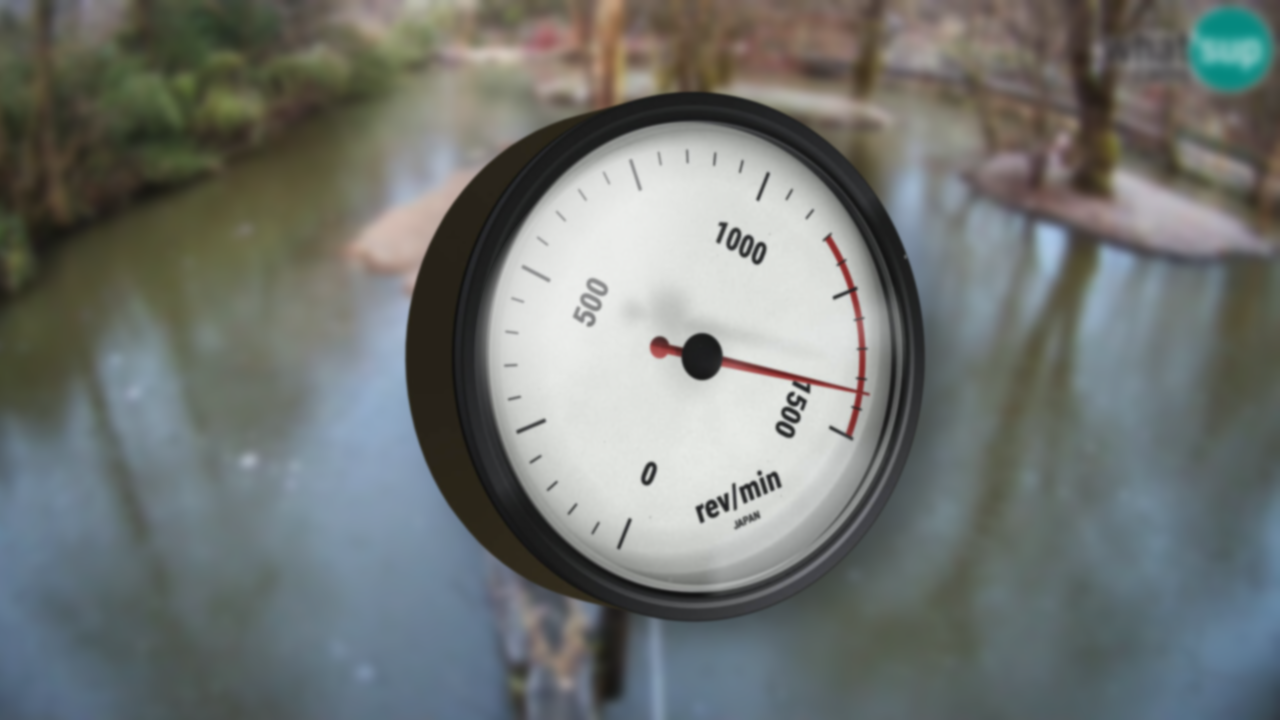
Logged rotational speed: **1425** rpm
